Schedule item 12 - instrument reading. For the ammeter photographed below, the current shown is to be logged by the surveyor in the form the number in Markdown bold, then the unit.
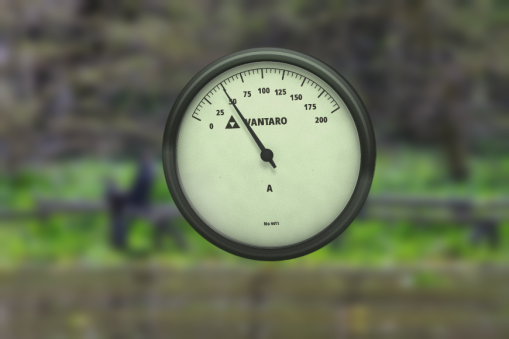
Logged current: **50** A
